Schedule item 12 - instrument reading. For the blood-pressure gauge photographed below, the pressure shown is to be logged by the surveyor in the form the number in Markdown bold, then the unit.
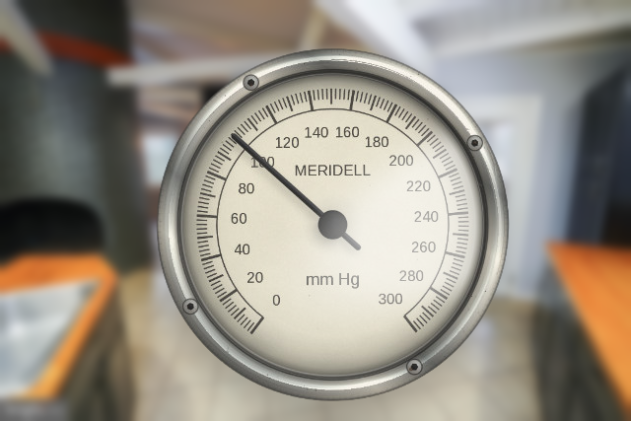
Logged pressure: **100** mmHg
